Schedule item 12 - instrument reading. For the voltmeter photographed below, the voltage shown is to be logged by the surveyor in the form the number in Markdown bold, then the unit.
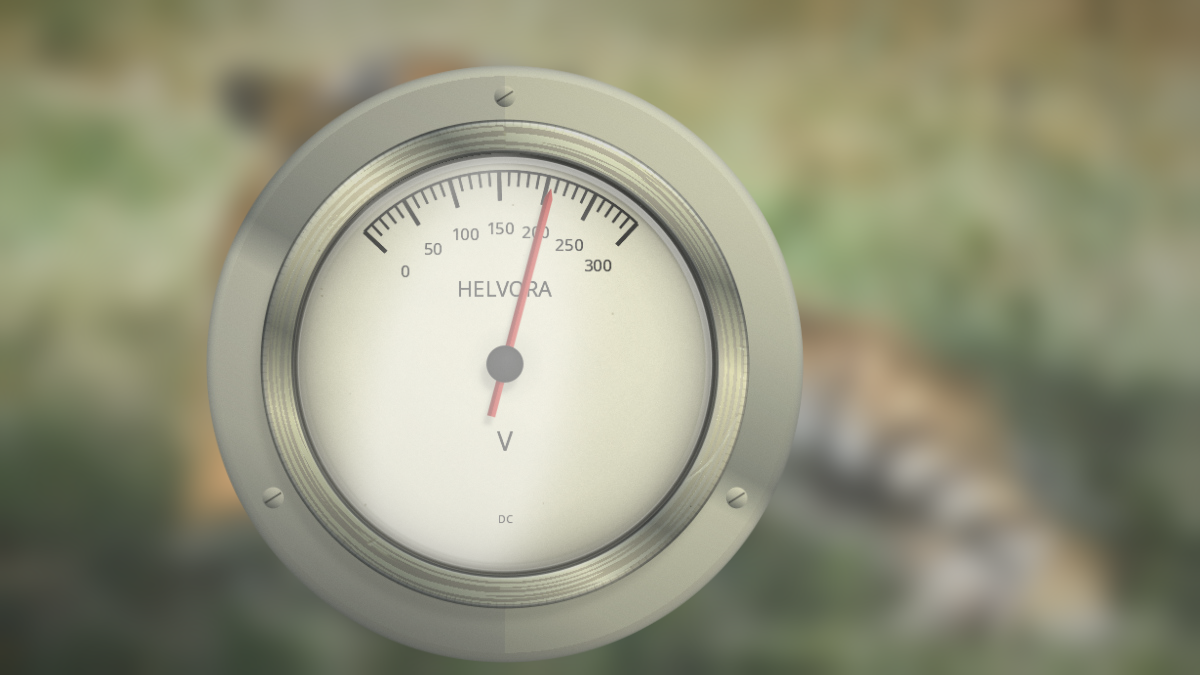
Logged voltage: **205** V
